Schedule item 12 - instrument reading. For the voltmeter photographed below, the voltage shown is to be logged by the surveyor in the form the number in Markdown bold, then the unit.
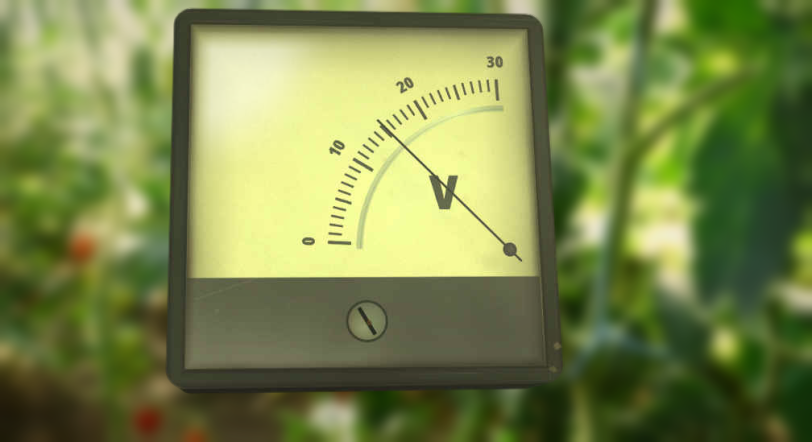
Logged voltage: **15** V
